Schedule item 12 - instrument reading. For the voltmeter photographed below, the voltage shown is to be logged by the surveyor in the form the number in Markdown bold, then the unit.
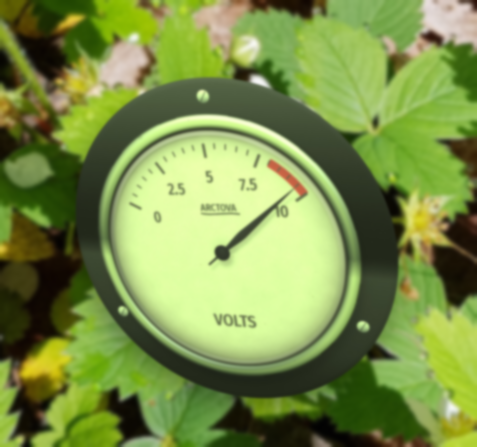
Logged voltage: **9.5** V
